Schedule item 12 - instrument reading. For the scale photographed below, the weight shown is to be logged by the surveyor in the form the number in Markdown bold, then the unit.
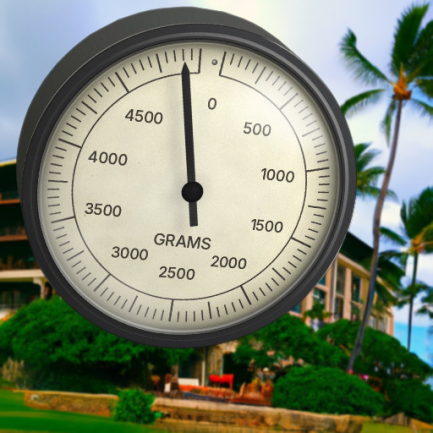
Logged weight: **4900** g
